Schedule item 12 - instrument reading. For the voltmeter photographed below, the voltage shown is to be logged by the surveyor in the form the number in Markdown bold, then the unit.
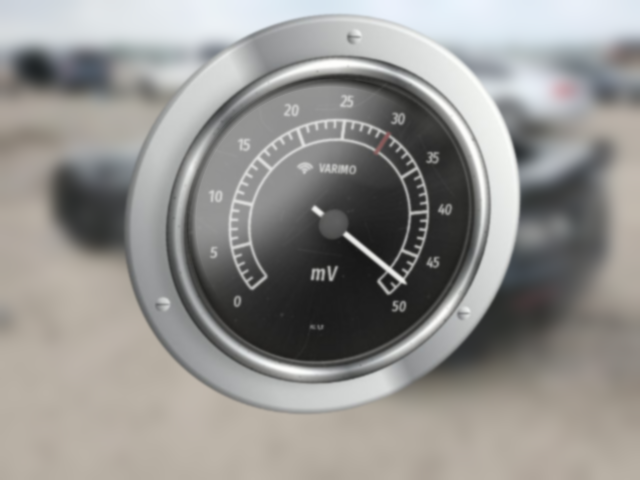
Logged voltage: **48** mV
